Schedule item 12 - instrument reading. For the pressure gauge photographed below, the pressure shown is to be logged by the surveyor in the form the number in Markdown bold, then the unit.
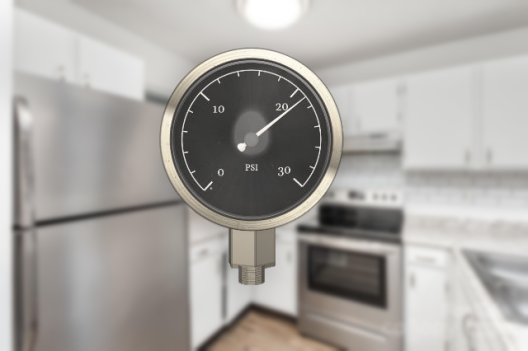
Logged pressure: **21** psi
